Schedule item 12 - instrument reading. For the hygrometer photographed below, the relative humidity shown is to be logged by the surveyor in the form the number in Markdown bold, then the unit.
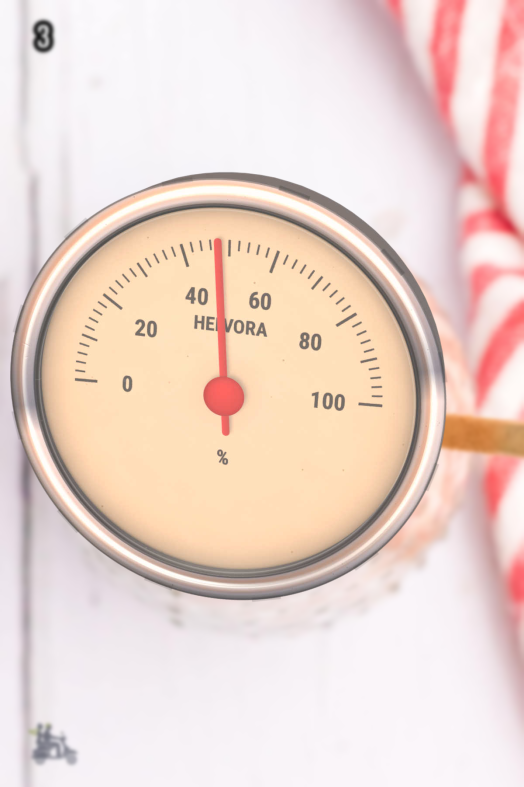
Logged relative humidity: **48** %
